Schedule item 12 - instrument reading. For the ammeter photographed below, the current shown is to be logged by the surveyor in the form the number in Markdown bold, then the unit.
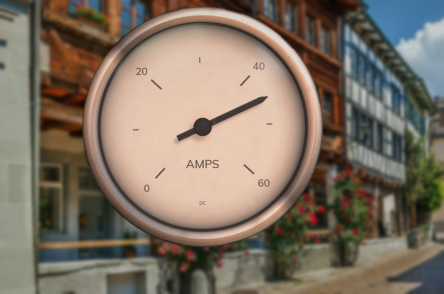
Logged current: **45** A
